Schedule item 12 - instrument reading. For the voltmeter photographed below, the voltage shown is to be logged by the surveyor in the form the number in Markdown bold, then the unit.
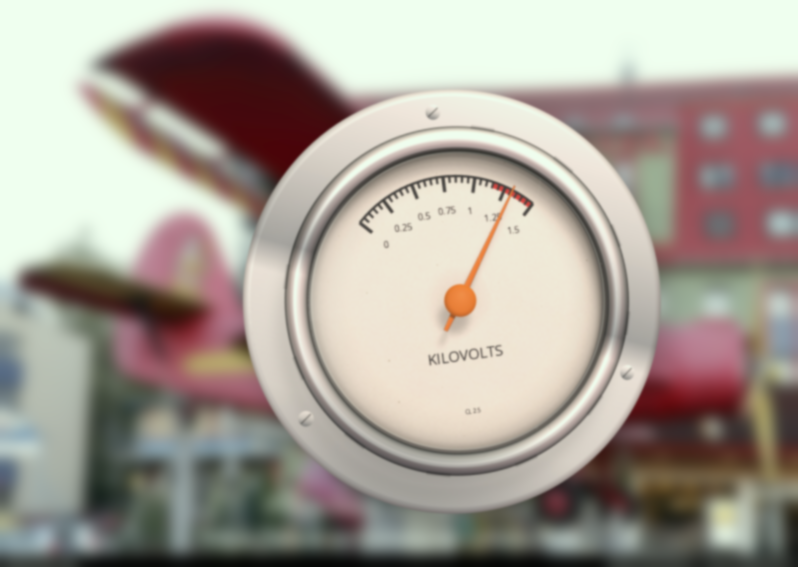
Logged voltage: **1.3** kV
